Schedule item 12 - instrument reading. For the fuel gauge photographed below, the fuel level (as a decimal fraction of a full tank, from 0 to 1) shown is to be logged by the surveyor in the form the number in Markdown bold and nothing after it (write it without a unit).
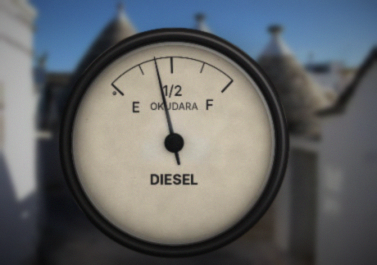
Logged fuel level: **0.375**
